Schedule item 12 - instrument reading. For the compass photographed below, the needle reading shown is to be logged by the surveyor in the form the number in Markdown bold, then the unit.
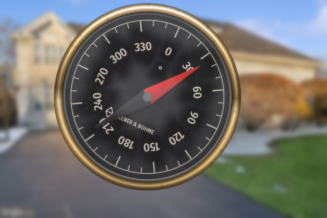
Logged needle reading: **35** °
